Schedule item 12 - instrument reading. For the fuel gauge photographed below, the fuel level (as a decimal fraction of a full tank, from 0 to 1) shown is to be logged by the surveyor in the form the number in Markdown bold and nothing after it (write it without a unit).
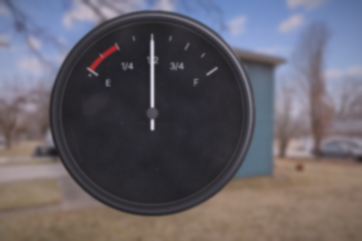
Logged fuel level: **0.5**
